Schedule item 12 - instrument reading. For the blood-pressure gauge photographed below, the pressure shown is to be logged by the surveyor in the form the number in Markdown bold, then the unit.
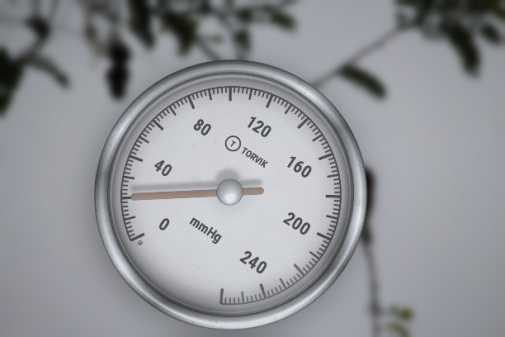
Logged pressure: **20** mmHg
